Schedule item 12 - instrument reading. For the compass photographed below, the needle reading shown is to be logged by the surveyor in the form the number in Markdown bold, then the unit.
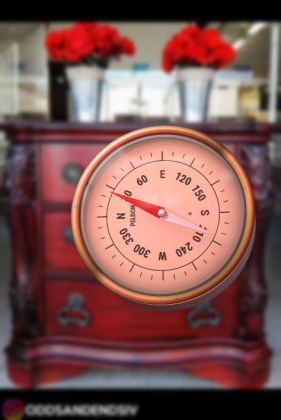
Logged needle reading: **25** °
